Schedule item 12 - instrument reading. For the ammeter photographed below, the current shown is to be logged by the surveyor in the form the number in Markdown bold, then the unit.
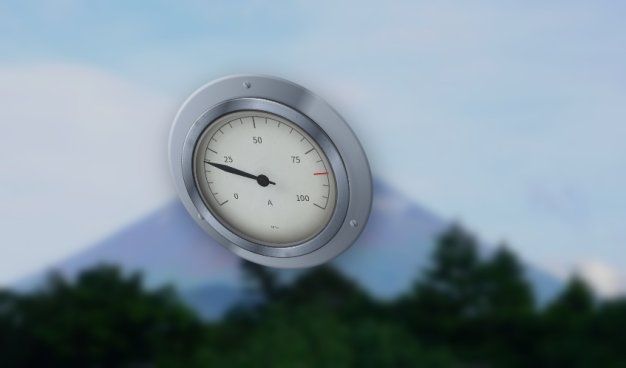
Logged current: **20** A
